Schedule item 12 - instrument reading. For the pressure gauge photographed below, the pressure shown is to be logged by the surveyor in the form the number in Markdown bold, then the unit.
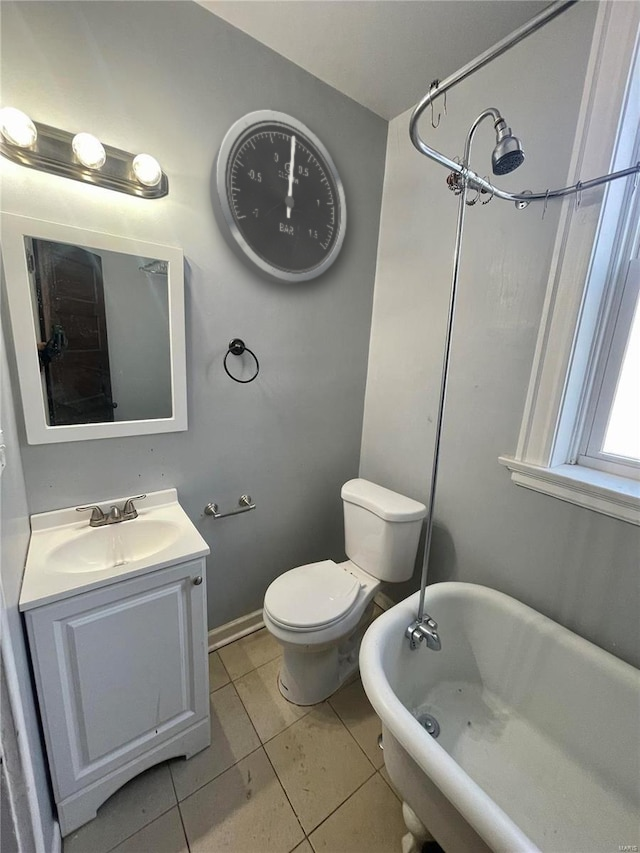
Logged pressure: **0.25** bar
